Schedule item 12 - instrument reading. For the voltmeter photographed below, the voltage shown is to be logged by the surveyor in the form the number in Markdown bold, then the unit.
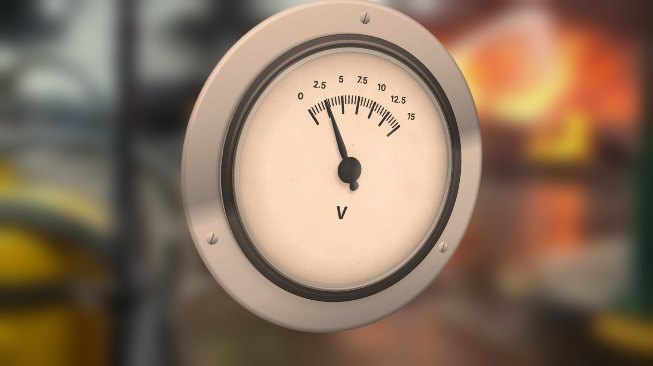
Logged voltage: **2.5** V
